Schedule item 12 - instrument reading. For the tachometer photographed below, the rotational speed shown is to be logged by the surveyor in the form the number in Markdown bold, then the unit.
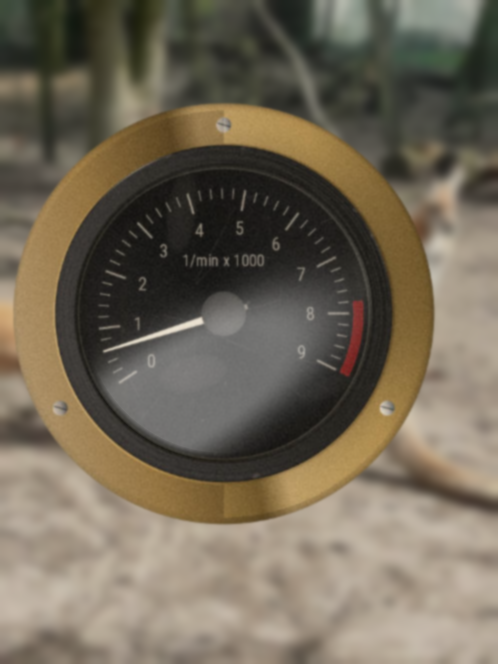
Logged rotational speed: **600** rpm
